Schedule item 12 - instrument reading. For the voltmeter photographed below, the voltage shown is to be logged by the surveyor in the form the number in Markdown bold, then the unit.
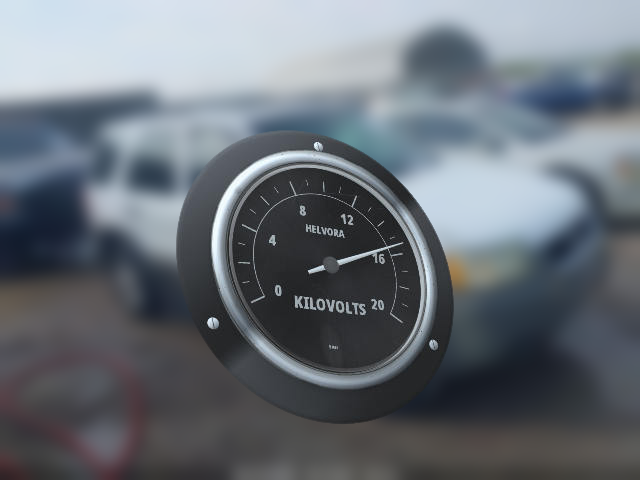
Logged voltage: **15.5** kV
